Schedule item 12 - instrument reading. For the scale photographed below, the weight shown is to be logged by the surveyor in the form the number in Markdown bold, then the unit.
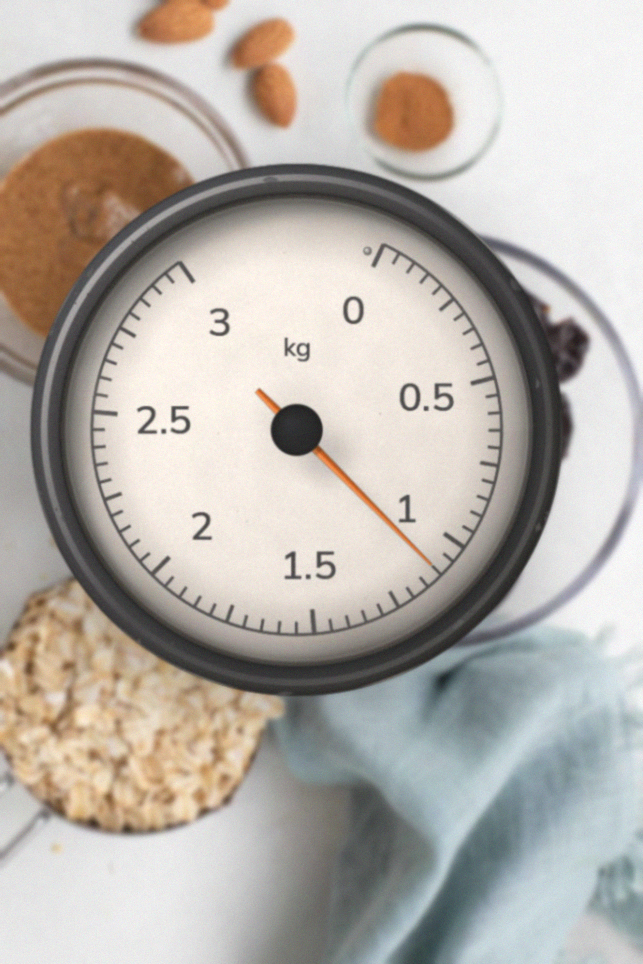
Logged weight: **1.1** kg
